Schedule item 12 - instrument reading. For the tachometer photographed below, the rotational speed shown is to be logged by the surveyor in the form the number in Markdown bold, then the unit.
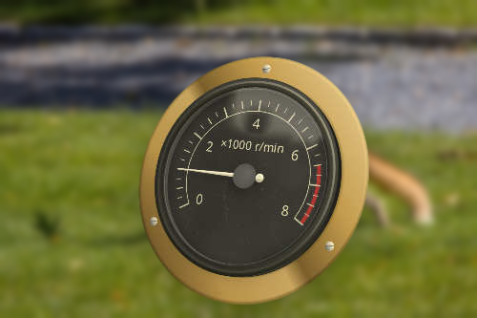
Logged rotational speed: **1000** rpm
